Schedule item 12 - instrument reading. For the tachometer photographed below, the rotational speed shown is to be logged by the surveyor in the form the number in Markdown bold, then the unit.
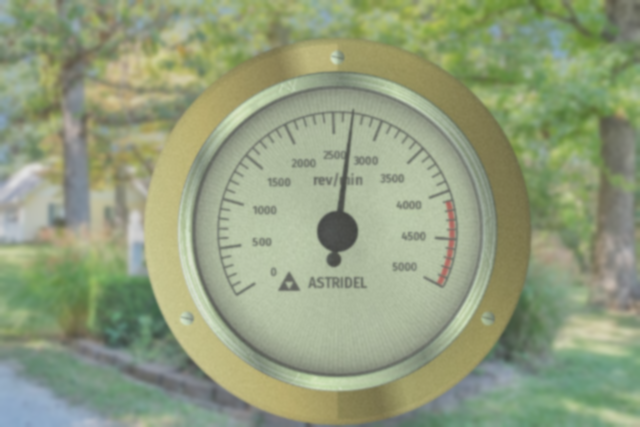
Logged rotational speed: **2700** rpm
